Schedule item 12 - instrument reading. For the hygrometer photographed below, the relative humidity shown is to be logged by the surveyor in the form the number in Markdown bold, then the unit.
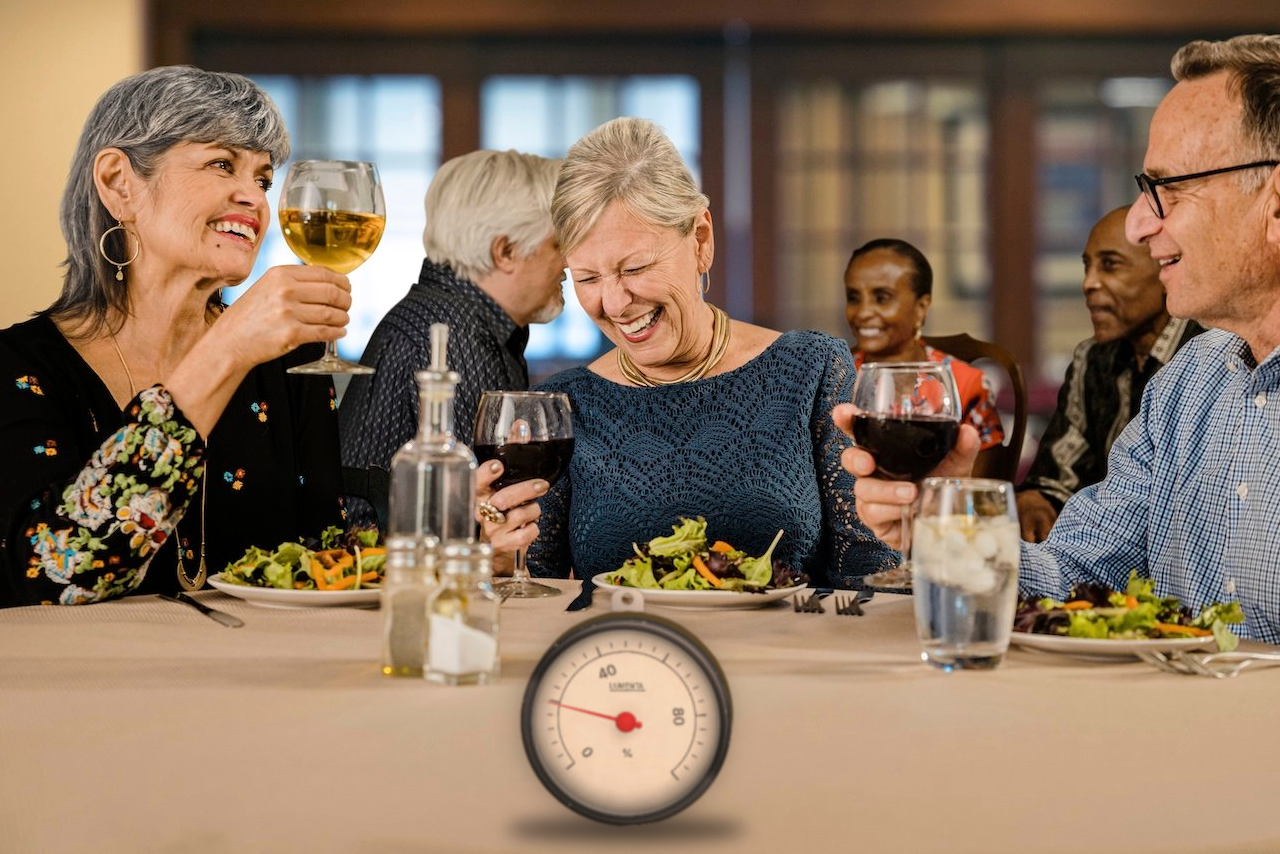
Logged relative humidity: **20** %
